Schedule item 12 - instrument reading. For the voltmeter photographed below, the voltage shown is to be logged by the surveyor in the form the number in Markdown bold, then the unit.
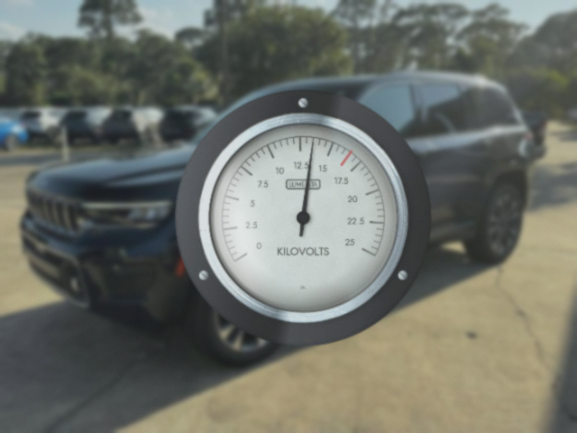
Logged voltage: **13.5** kV
